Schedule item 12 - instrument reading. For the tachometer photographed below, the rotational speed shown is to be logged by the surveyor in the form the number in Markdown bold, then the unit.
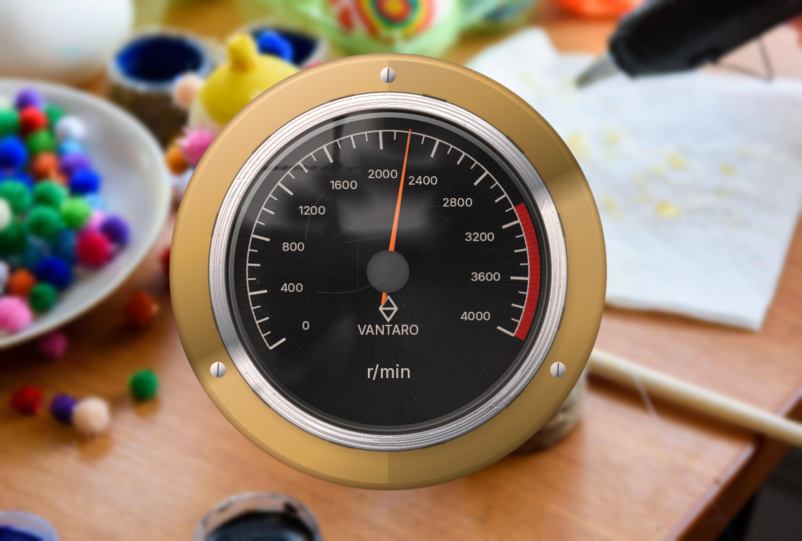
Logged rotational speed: **2200** rpm
